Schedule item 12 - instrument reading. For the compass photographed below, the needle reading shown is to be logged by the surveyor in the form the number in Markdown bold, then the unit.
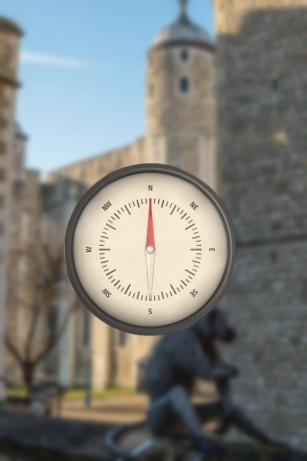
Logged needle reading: **0** °
